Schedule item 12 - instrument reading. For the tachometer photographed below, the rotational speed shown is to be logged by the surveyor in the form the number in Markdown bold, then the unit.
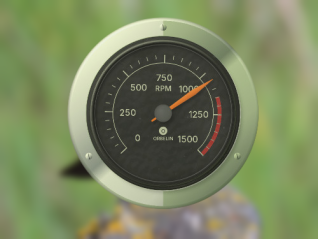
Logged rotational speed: **1050** rpm
